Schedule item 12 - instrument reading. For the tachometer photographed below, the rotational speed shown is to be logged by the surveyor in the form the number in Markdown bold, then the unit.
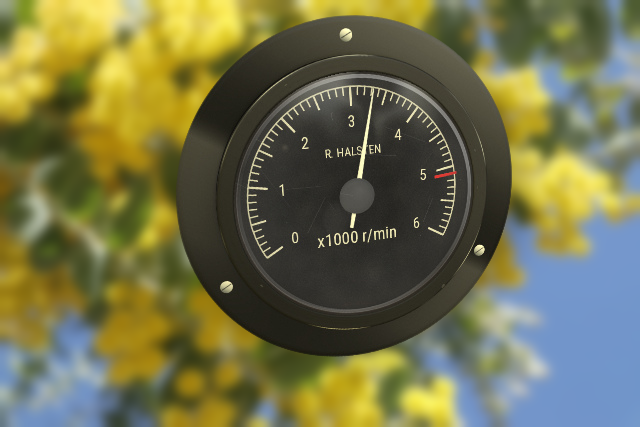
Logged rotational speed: **3300** rpm
